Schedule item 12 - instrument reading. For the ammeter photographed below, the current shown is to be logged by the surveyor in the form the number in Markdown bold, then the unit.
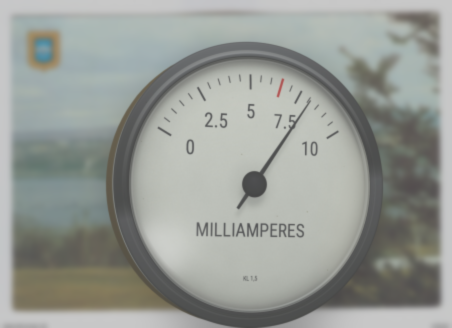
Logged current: **8** mA
